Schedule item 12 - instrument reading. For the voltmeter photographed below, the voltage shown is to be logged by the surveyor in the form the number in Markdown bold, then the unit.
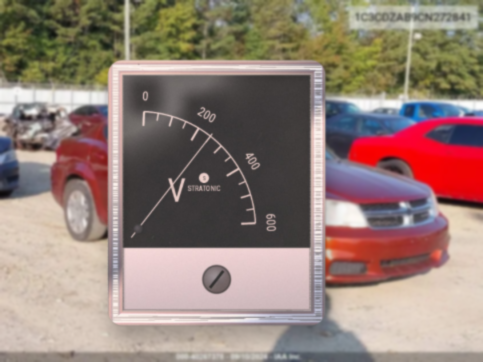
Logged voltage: **250** V
